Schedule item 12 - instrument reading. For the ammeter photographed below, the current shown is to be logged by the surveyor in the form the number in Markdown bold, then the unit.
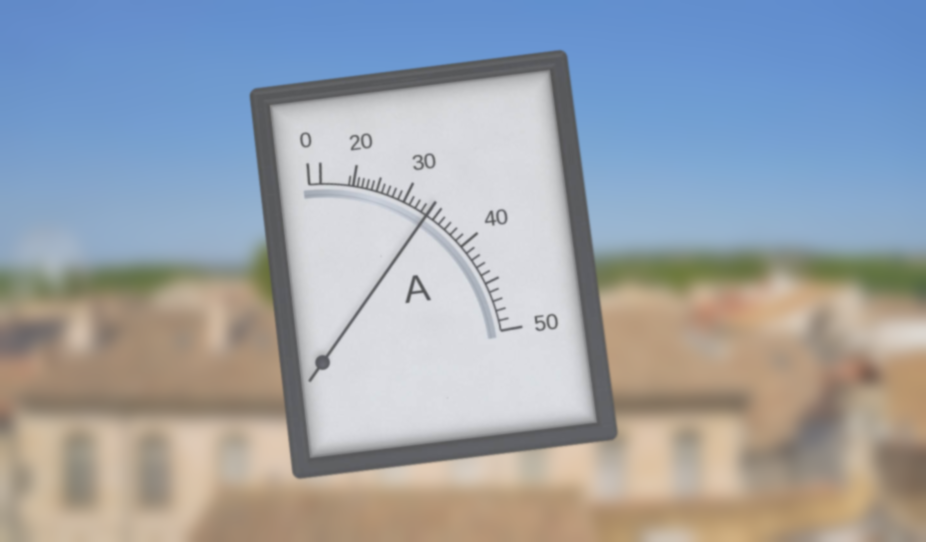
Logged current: **34** A
